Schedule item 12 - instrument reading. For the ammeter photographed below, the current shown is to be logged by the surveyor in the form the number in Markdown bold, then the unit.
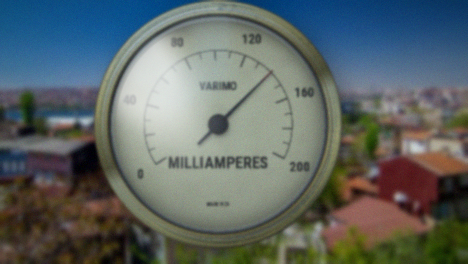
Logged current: **140** mA
